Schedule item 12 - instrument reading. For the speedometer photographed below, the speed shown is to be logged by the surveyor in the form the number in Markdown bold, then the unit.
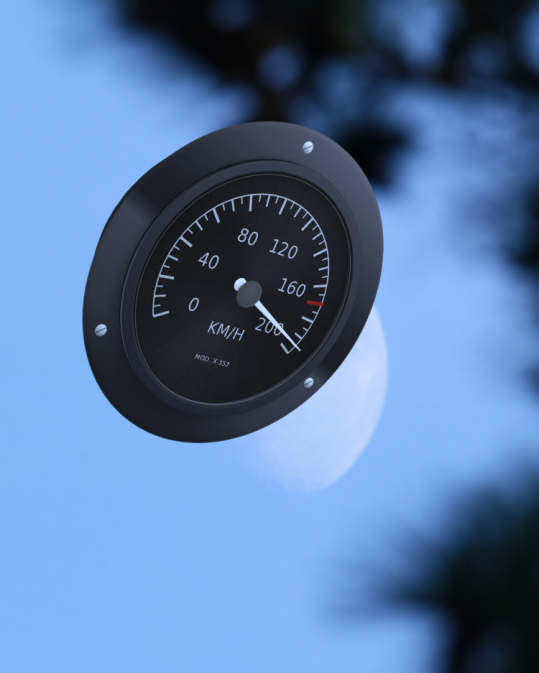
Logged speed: **195** km/h
